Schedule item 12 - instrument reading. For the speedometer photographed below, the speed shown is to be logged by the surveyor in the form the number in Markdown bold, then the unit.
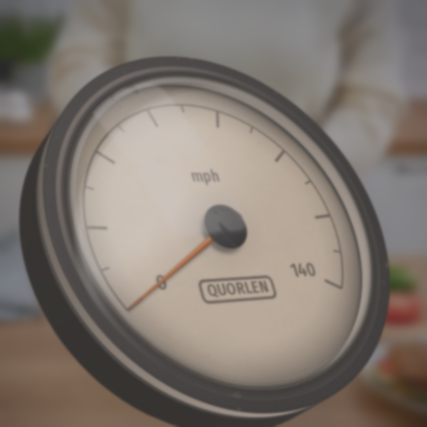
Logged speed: **0** mph
